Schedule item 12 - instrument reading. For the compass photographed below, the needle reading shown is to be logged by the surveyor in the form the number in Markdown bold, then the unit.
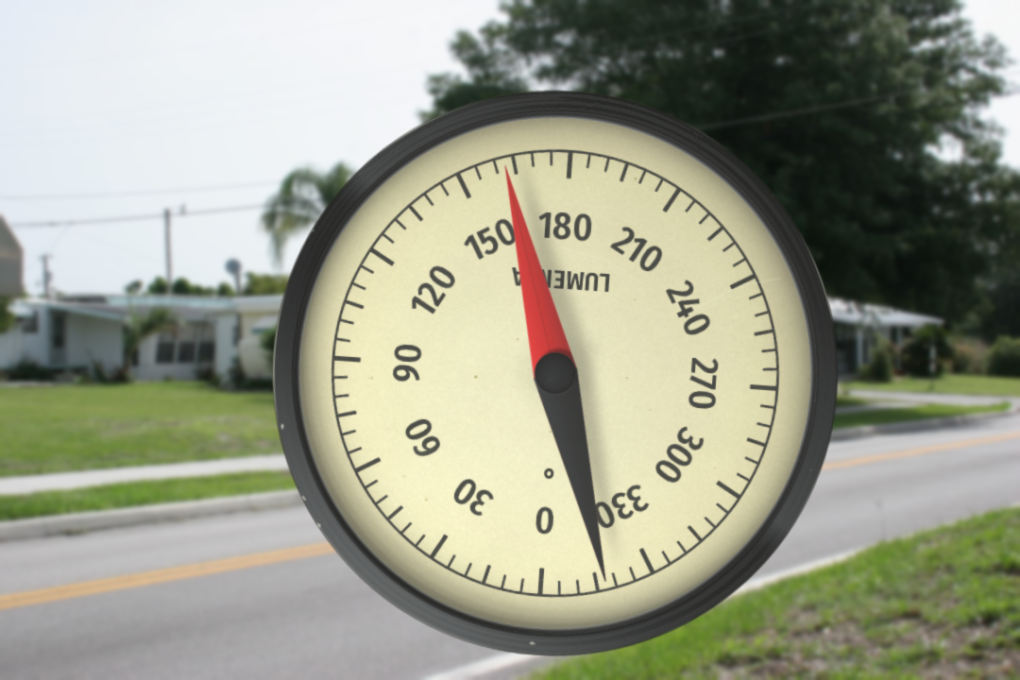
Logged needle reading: **162.5** °
